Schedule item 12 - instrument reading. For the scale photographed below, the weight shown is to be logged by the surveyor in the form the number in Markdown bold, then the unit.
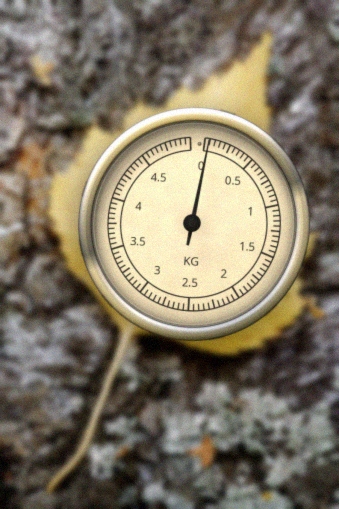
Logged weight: **0.05** kg
